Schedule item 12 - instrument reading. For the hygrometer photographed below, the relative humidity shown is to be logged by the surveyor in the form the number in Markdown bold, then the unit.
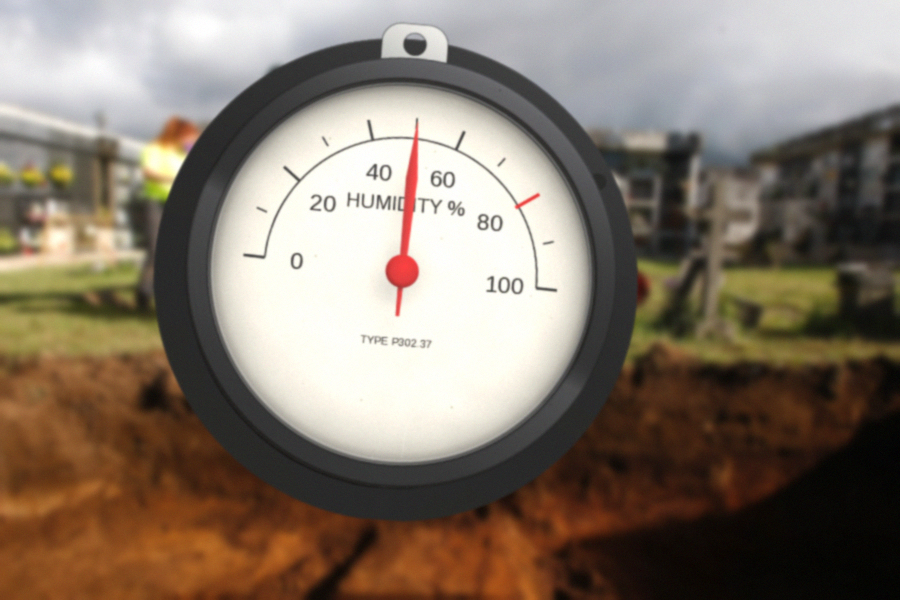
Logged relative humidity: **50** %
